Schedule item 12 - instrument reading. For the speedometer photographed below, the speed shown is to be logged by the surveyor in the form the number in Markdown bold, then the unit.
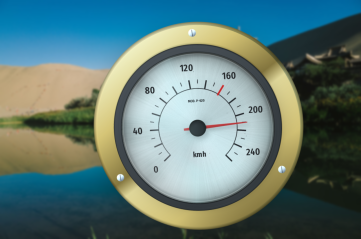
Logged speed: **210** km/h
